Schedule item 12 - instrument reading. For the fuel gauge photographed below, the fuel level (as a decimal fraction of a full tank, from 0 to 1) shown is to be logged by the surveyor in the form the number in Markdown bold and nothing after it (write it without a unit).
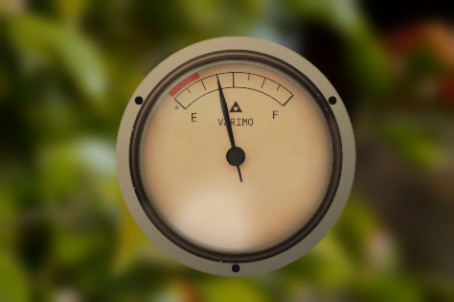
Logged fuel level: **0.375**
